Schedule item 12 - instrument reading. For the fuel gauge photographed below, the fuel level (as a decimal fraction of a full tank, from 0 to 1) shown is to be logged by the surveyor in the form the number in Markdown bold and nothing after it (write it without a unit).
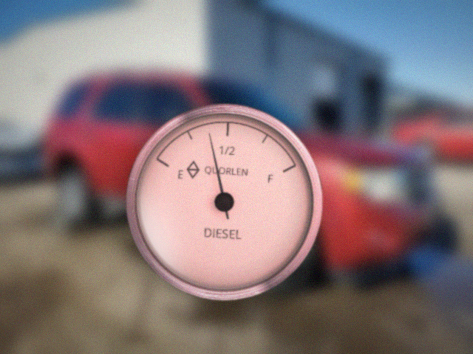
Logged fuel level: **0.375**
